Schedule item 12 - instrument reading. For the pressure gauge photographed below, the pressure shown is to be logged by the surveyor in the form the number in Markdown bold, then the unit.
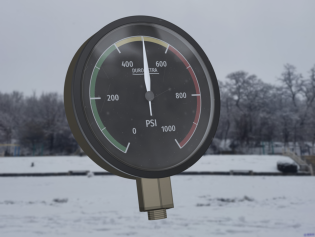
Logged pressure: **500** psi
